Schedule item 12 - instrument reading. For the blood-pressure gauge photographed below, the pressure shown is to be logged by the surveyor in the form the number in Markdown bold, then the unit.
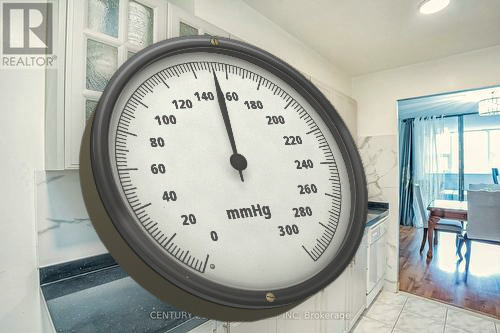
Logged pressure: **150** mmHg
